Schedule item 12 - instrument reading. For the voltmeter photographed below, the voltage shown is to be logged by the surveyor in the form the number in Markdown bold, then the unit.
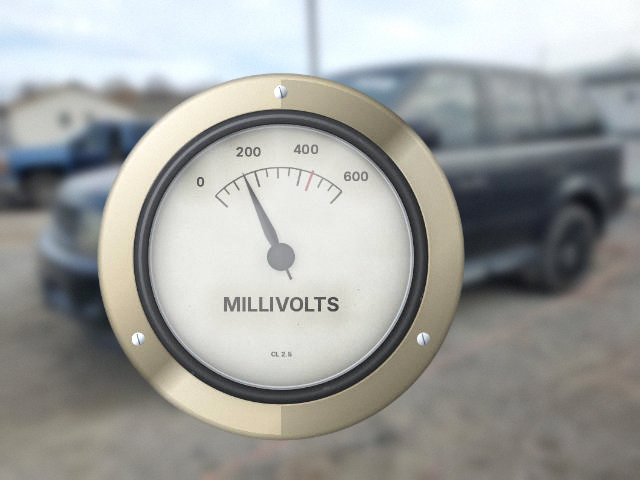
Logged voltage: **150** mV
